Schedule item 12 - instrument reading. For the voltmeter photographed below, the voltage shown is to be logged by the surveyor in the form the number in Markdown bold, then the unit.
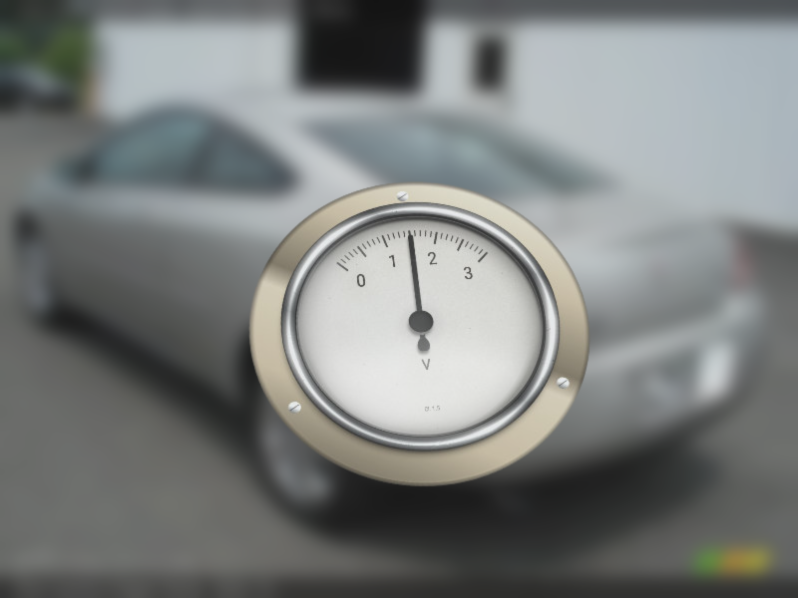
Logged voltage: **1.5** V
